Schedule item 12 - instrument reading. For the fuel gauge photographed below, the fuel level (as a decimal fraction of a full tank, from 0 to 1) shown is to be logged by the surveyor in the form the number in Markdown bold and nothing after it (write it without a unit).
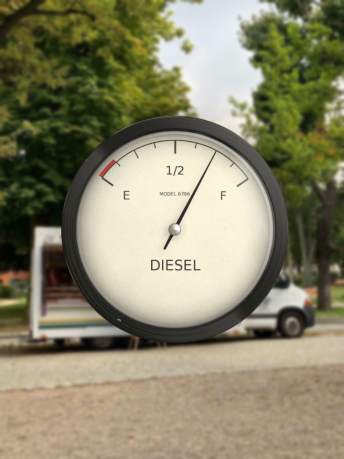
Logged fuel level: **0.75**
